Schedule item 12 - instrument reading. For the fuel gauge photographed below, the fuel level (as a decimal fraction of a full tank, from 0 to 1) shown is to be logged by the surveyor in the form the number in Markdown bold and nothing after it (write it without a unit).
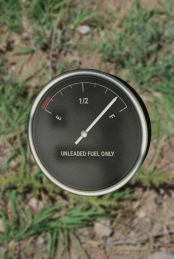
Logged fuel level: **0.875**
